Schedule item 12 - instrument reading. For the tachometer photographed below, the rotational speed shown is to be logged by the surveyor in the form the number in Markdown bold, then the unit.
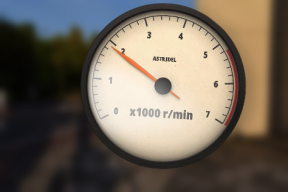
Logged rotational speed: **1900** rpm
